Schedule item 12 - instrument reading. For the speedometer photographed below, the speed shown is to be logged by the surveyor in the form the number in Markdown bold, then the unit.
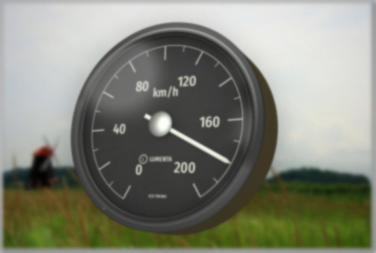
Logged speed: **180** km/h
